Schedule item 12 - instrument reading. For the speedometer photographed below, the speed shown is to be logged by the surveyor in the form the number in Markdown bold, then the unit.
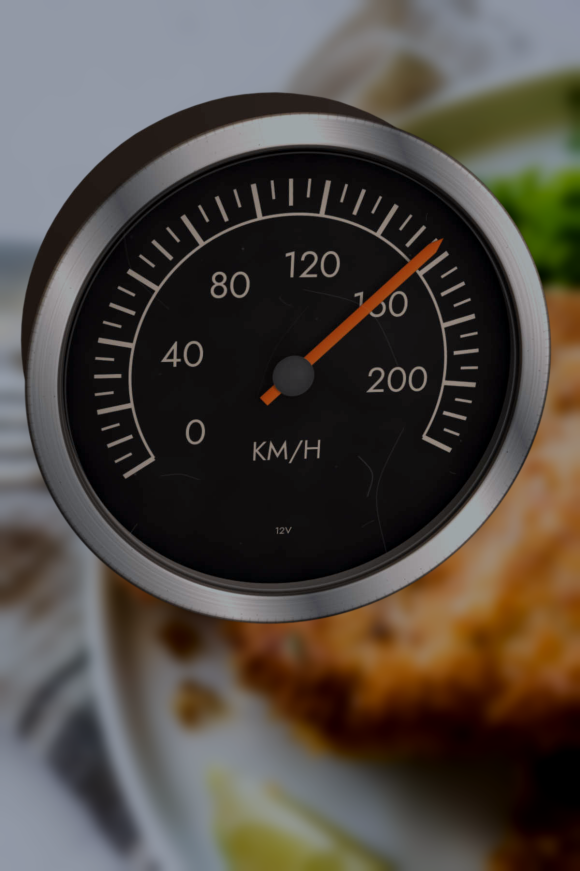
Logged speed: **155** km/h
